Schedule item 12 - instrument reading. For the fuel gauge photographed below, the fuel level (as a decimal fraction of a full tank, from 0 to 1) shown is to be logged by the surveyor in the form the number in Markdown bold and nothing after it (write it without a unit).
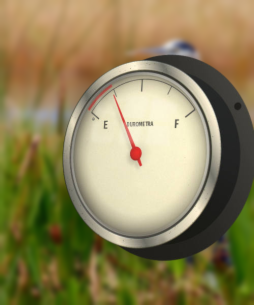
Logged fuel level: **0.25**
